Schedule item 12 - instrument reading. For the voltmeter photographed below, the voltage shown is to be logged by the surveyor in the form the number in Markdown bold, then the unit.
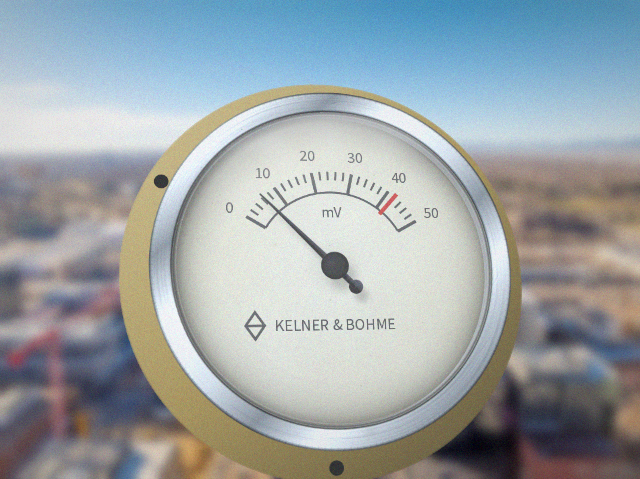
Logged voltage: **6** mV
